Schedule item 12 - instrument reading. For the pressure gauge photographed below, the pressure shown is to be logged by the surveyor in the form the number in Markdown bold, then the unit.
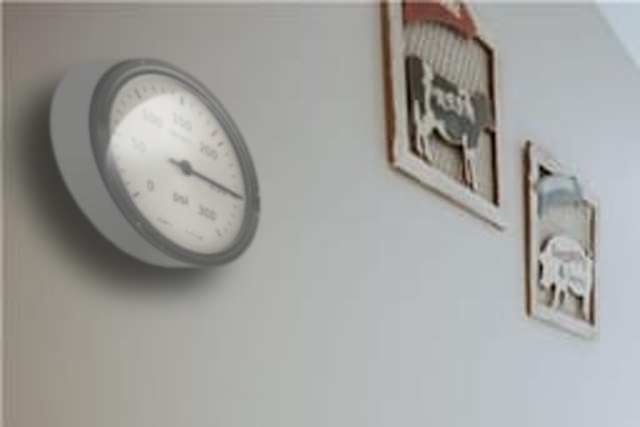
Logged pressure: **250** psi
